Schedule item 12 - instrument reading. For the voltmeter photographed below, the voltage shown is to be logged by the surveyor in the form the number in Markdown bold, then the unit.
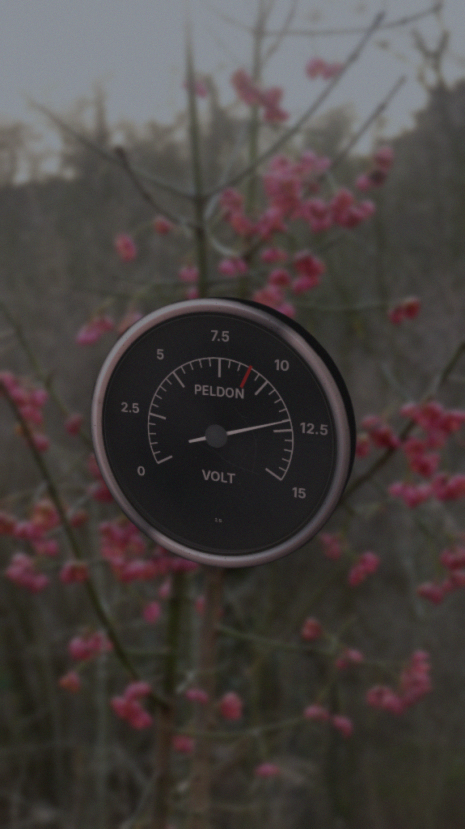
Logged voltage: **12** V
